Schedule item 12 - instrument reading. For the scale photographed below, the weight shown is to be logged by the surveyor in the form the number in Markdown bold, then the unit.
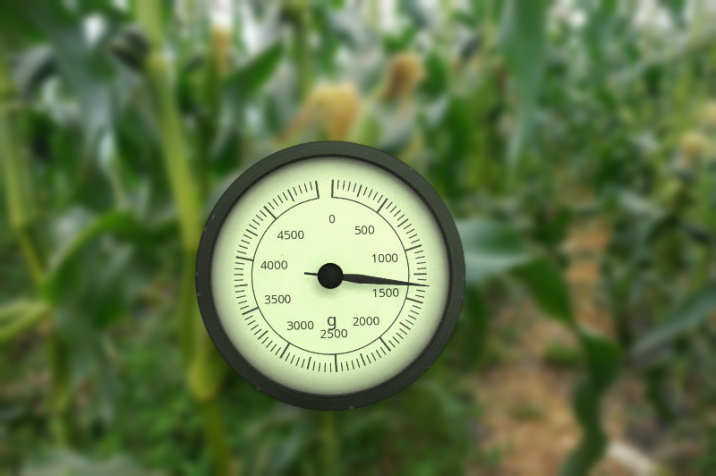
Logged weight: **1350** g
